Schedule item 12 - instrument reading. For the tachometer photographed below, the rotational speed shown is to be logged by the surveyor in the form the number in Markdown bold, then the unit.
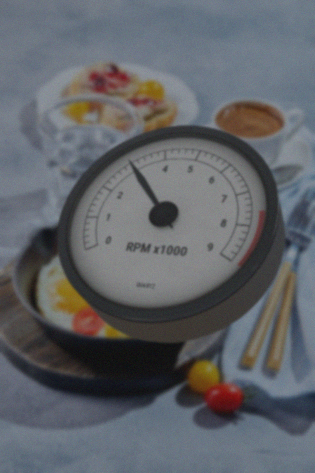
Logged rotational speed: **3000** rpm
